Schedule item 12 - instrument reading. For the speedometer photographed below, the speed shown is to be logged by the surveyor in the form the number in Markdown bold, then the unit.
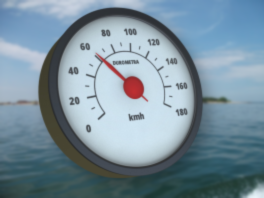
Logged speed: **60** km/h
